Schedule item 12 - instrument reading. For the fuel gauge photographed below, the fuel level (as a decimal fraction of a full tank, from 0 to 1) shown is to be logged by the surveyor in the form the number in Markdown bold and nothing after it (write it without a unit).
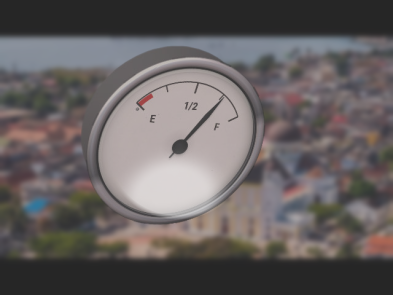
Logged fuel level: **0.75**
